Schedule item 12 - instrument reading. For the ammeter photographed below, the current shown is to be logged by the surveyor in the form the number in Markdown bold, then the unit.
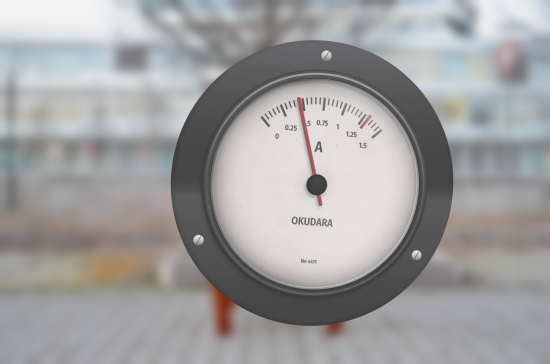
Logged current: **0.45** A
